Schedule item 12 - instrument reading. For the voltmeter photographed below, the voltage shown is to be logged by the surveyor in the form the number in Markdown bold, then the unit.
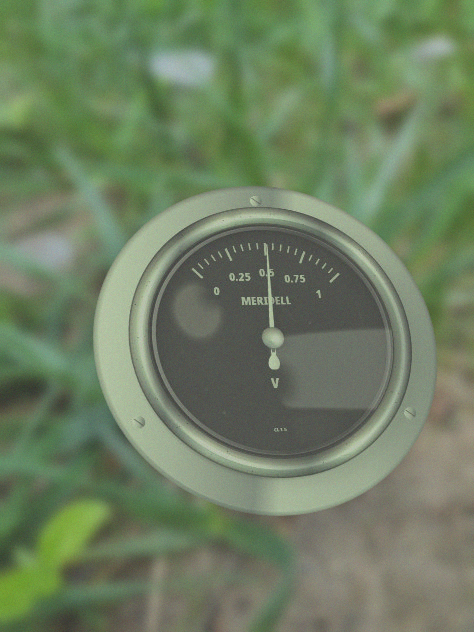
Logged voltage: **0.5** V
